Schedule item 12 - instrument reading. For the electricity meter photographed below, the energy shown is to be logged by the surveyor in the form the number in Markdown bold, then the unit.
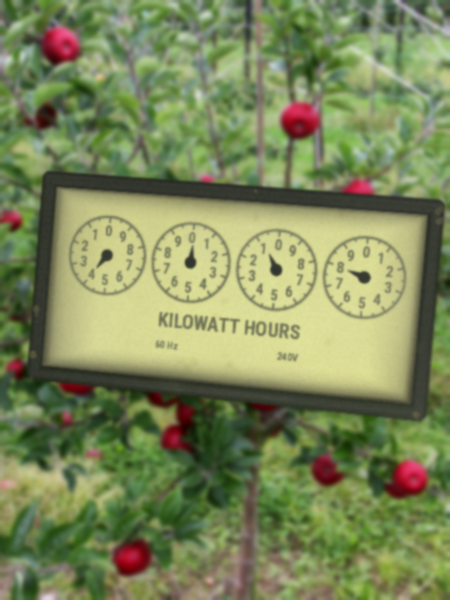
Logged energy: **4008** kWh
